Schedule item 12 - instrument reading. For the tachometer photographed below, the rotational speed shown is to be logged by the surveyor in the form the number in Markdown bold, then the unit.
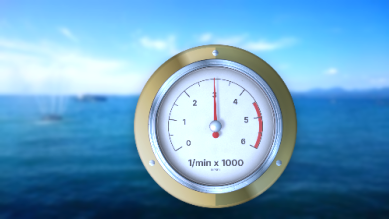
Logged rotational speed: **3000** rpm
